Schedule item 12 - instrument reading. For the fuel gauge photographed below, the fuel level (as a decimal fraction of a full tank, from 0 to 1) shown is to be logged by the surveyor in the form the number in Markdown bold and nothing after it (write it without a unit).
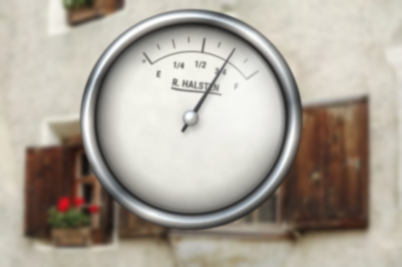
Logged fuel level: **0.75**
